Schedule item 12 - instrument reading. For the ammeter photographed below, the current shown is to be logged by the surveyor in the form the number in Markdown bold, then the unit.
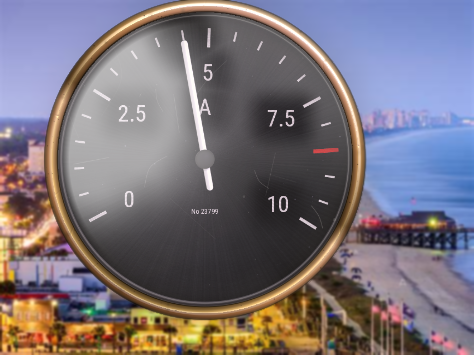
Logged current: **4.5** A
